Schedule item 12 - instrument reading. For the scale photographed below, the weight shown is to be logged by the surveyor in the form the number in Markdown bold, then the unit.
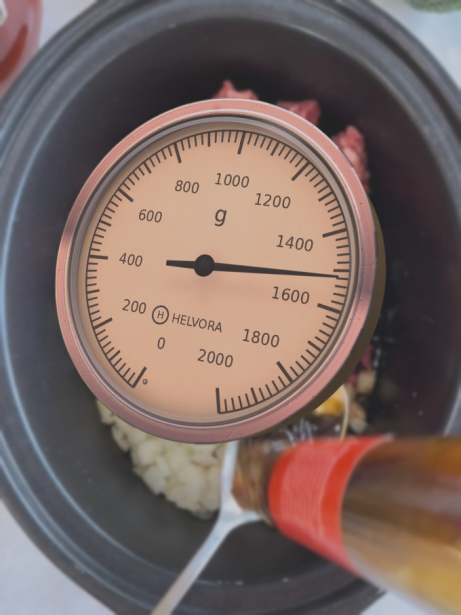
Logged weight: **1520** g
